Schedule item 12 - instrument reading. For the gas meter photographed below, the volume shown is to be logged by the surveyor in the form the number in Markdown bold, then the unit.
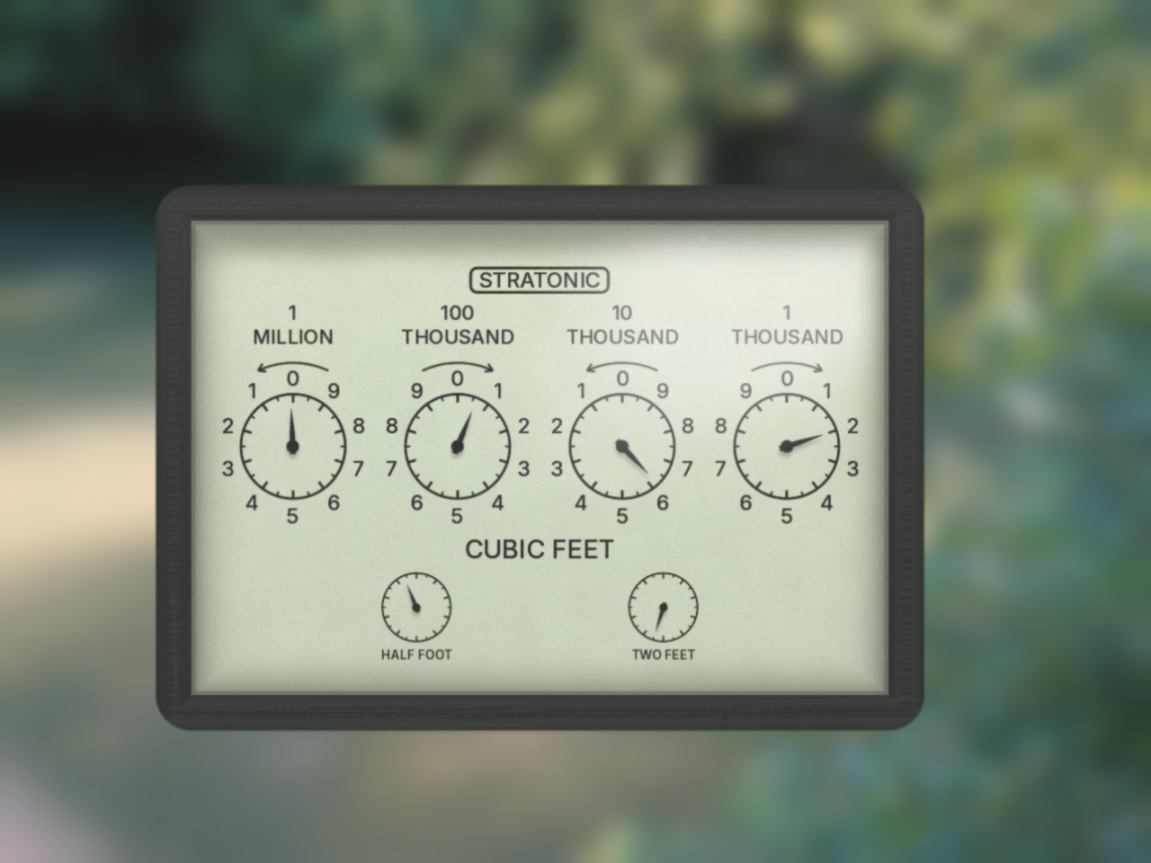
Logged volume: **6200** ft³
